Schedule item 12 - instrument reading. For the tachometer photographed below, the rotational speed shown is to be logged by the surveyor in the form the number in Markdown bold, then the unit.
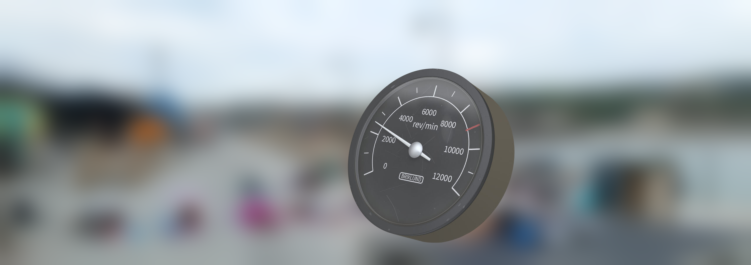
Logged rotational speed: **2500** rpm
